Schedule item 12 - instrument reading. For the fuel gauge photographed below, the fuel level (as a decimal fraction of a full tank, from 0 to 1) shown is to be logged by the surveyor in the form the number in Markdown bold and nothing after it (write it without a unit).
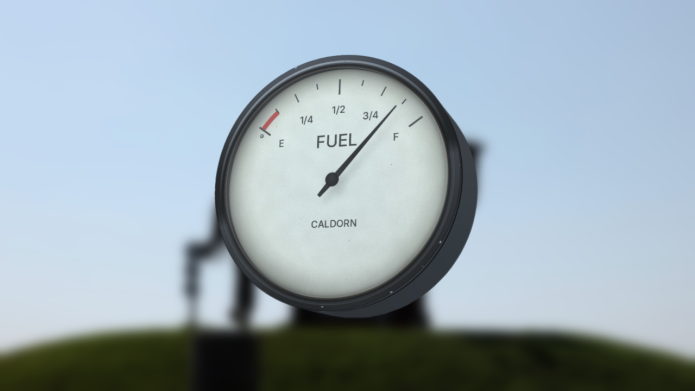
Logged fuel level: **0.875**
